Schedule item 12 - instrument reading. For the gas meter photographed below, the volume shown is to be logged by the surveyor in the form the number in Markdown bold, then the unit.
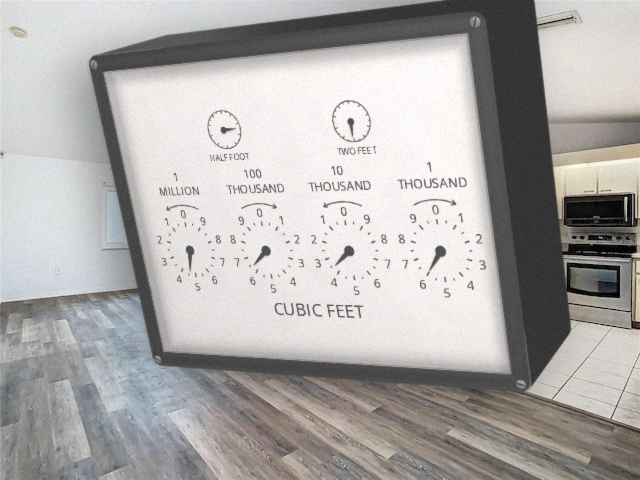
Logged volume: **463600** ft³
